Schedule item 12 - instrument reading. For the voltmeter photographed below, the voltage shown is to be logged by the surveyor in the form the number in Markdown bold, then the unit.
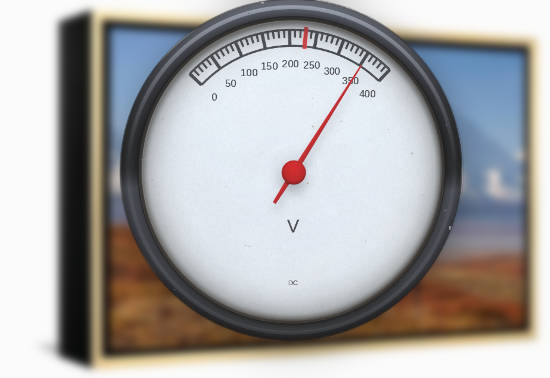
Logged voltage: **350** V
